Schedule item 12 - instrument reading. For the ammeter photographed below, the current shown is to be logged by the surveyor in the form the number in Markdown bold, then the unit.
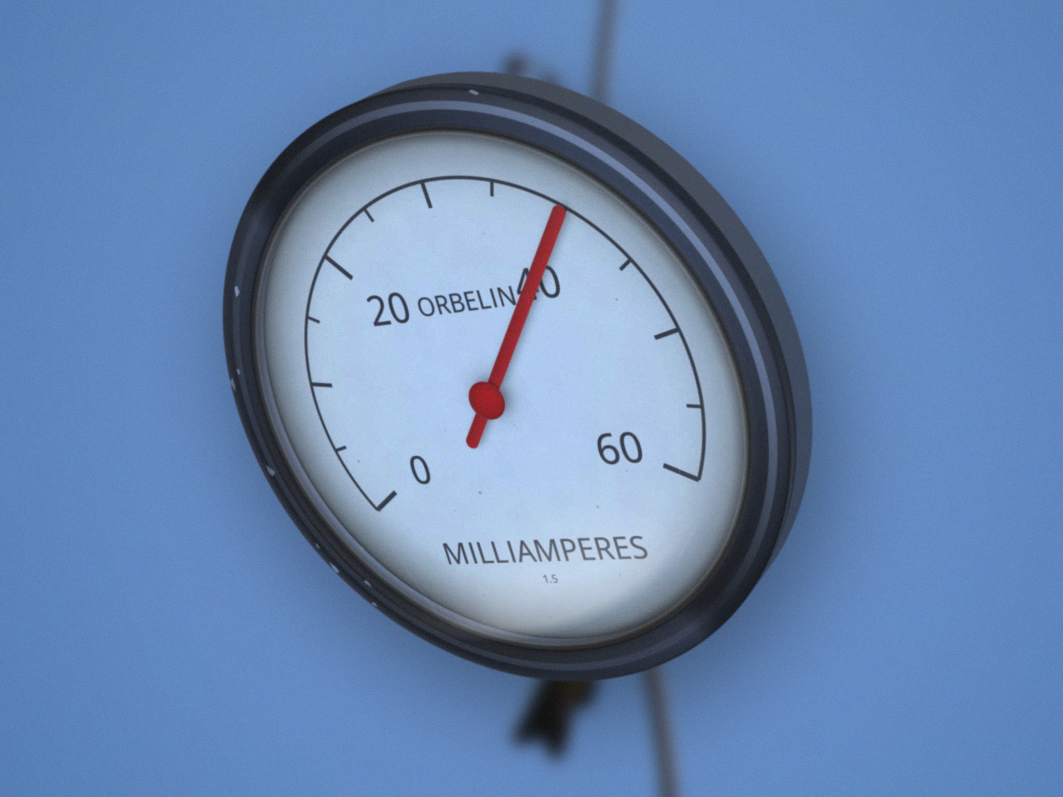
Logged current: **40** mA
